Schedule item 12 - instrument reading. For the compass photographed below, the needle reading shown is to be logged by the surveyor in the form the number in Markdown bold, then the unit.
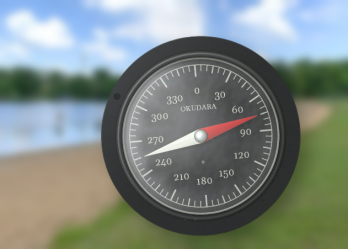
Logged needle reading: **75** °
